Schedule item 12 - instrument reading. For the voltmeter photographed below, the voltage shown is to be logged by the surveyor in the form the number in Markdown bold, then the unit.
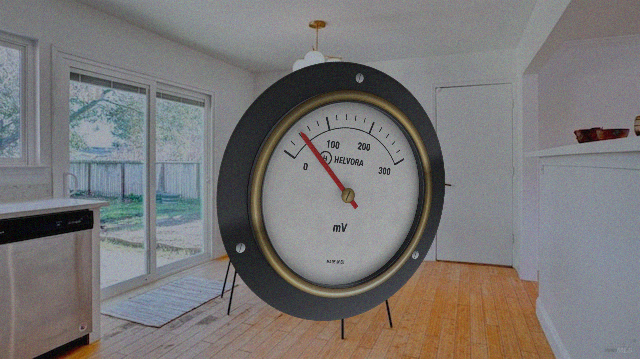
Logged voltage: **40** mV
